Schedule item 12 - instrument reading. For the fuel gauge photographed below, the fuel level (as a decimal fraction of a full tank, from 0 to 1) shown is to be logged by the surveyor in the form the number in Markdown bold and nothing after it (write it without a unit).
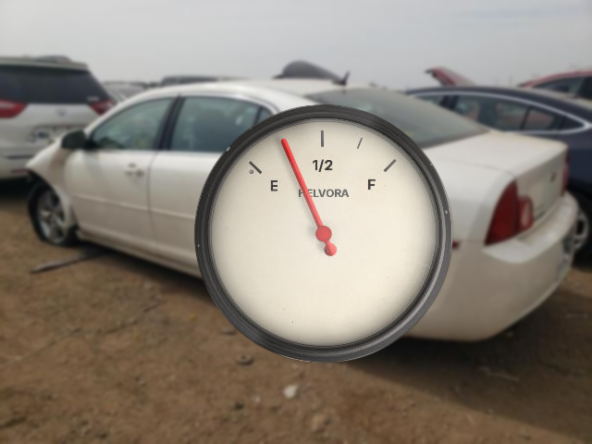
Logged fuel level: **0.25**
